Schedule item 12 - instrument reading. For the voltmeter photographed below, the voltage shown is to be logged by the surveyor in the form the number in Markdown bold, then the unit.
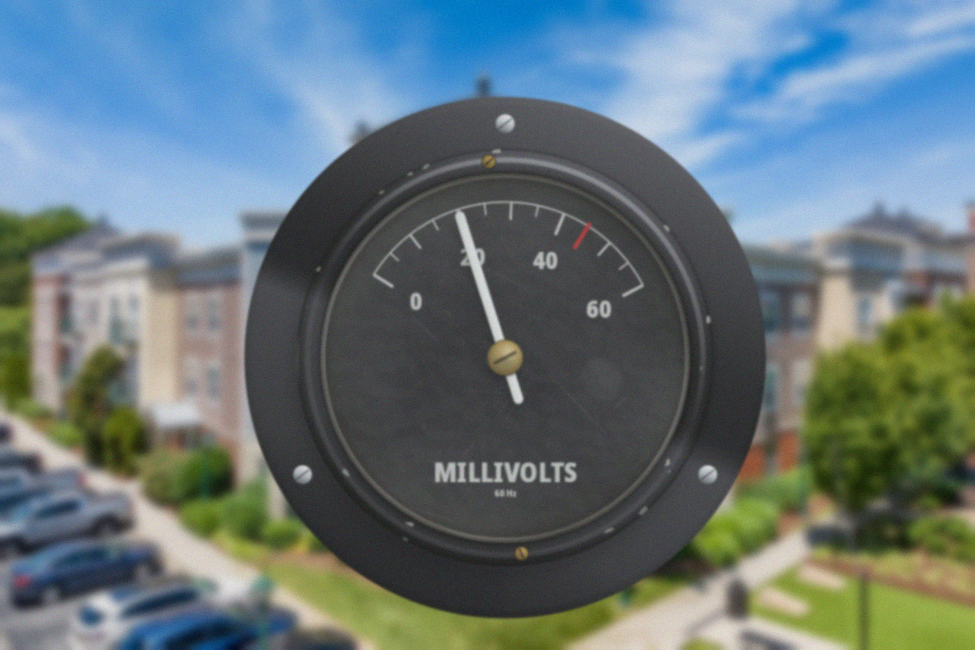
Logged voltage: **20** mV
